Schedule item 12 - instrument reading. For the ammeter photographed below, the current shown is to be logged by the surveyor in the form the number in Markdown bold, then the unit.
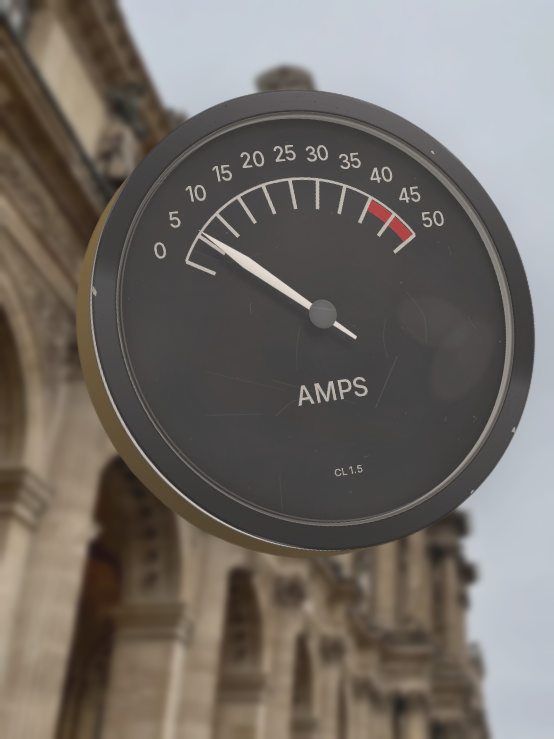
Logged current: **5** A
